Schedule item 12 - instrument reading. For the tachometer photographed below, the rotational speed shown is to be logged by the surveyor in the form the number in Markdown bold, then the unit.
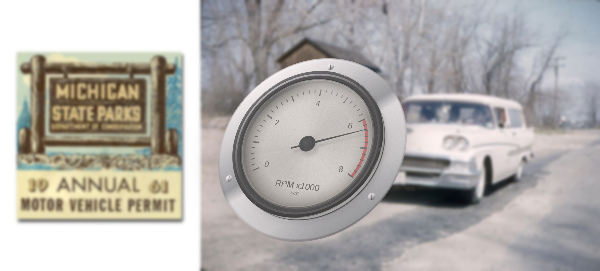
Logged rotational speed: **6400** rpm
